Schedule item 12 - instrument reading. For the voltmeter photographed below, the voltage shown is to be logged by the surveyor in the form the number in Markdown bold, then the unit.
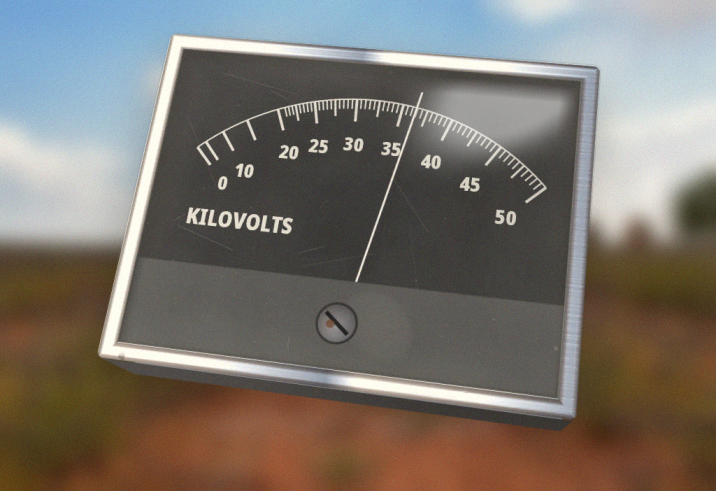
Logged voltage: **36.5** kV
